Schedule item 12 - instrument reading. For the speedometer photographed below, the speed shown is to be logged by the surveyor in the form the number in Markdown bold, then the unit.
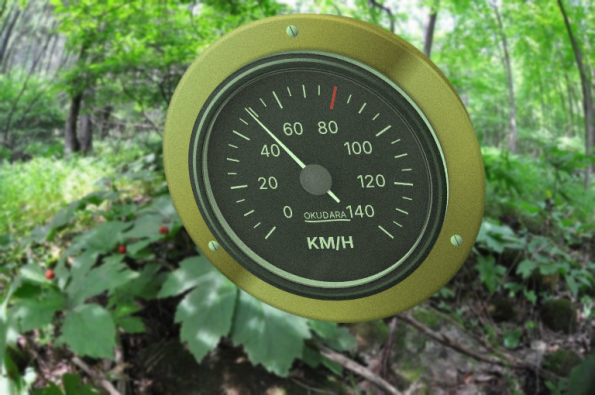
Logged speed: **50** km/h
